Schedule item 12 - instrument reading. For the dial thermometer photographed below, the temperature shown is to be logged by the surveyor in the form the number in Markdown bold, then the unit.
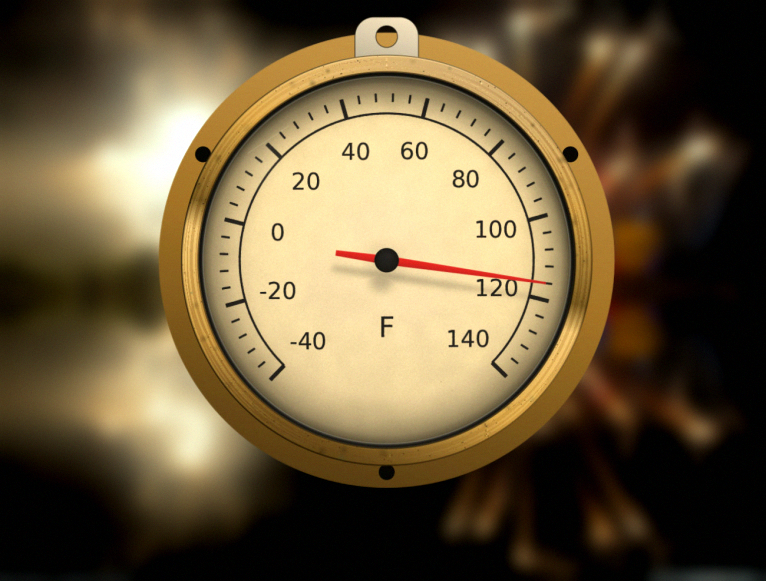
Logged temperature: **116** °F
